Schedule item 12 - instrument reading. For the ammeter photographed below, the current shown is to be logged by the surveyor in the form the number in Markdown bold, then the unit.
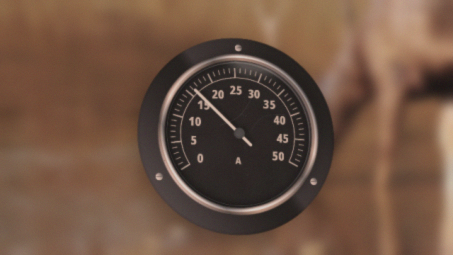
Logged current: **16** A
